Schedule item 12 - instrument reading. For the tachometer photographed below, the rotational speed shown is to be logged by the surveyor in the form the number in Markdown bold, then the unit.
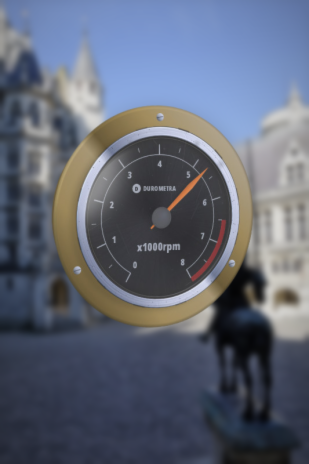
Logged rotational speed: **5250** rpm
